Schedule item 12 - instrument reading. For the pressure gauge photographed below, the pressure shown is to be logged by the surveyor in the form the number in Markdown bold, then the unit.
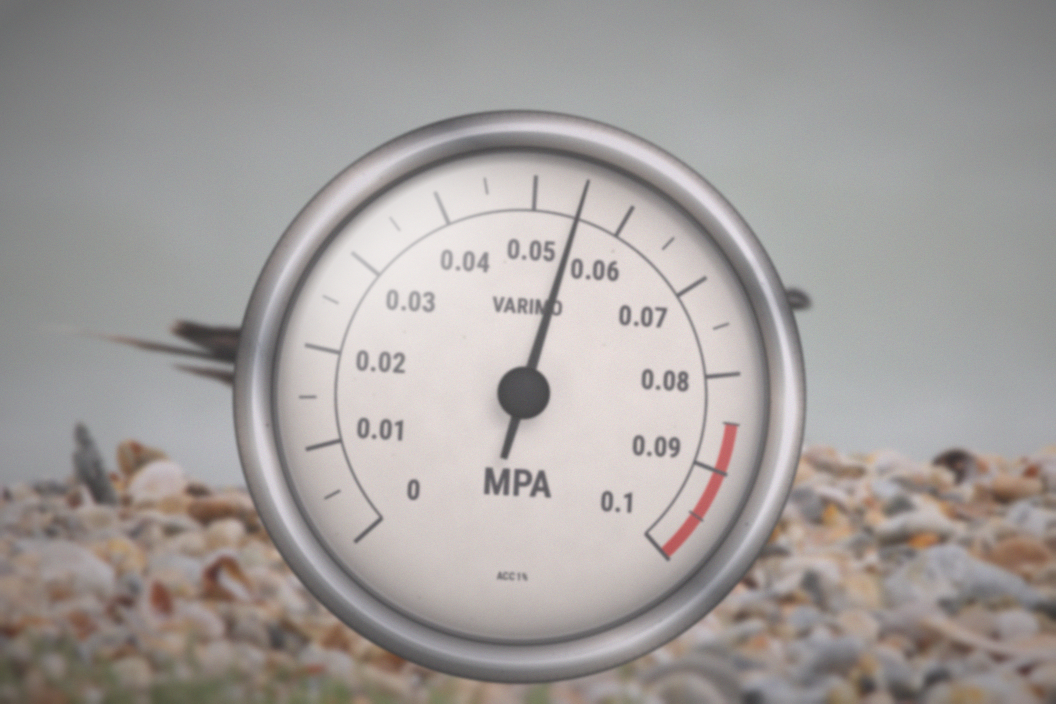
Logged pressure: **0.055** MPa
